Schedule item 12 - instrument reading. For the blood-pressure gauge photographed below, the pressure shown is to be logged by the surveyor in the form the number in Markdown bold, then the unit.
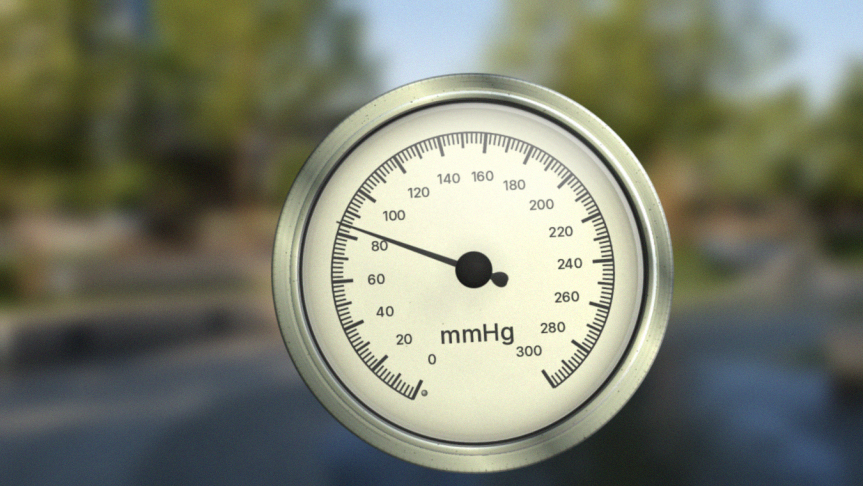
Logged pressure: **84** mmHg
